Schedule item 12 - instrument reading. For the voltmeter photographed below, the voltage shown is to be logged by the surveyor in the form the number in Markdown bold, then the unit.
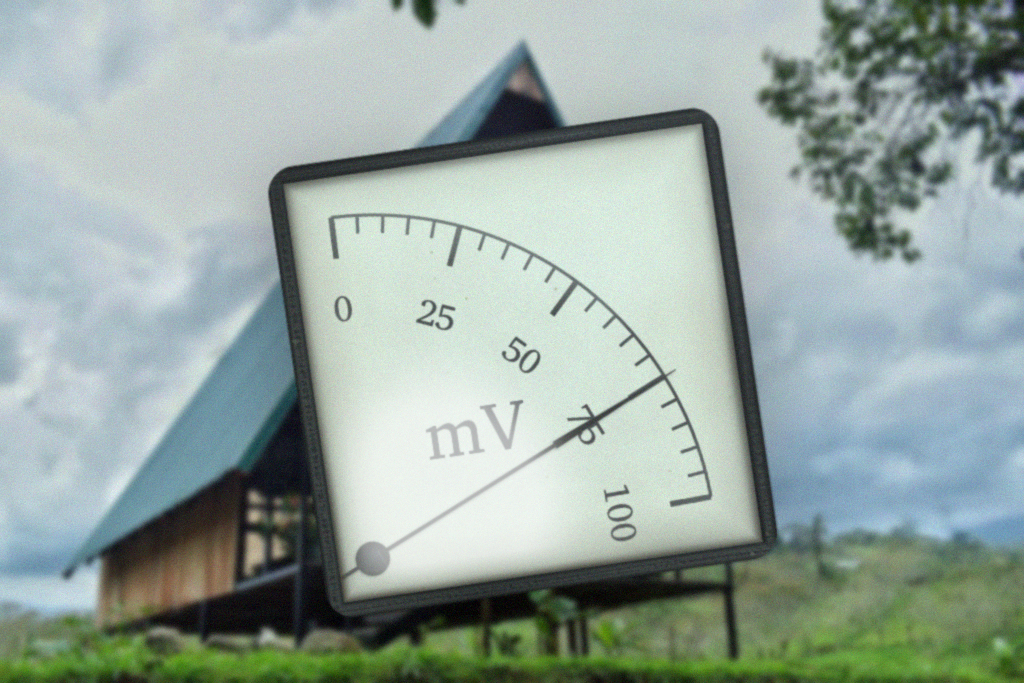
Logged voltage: **75** mV
